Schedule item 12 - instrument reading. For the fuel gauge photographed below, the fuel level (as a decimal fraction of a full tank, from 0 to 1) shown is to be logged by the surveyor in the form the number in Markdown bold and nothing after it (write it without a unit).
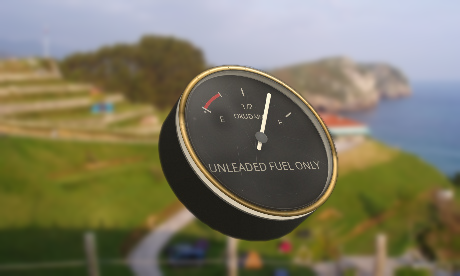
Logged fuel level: **0.75**
